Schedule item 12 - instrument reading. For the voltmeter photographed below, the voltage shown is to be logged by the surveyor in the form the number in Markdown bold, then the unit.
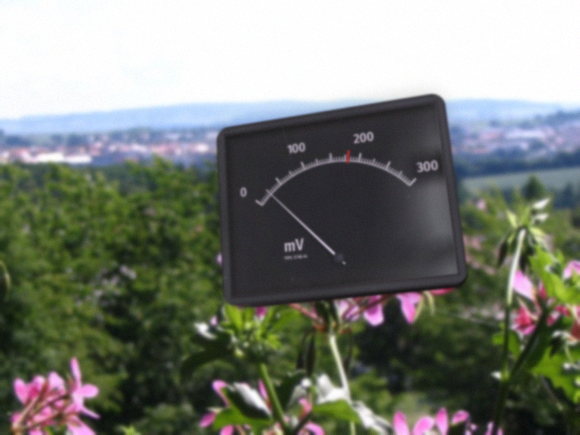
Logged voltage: **25** mV
